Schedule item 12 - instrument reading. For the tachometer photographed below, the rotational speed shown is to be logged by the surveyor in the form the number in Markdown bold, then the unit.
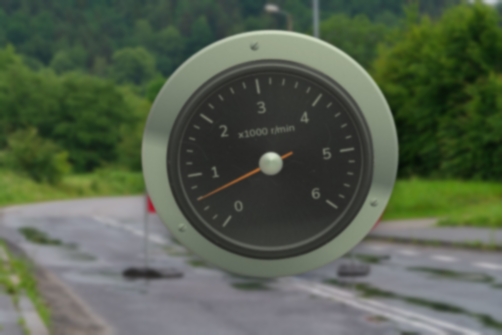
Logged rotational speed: **600** rpm
